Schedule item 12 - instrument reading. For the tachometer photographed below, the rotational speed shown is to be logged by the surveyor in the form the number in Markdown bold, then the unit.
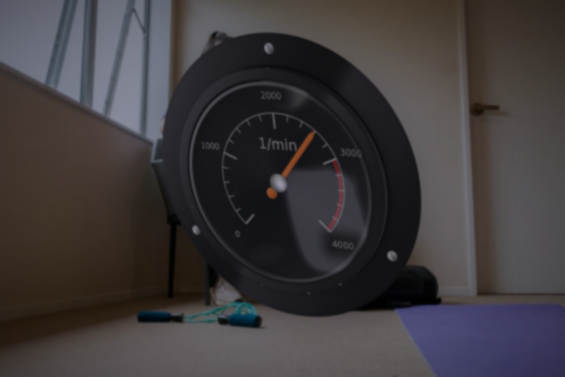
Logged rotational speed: **2600** rpm
